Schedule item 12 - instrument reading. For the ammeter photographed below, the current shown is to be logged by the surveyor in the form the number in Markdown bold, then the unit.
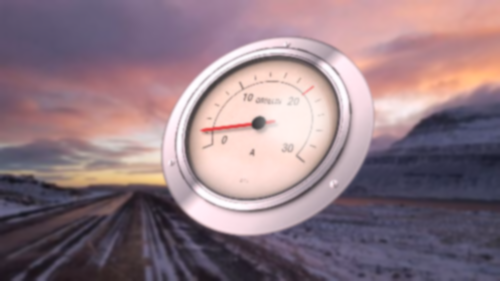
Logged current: **2** A
